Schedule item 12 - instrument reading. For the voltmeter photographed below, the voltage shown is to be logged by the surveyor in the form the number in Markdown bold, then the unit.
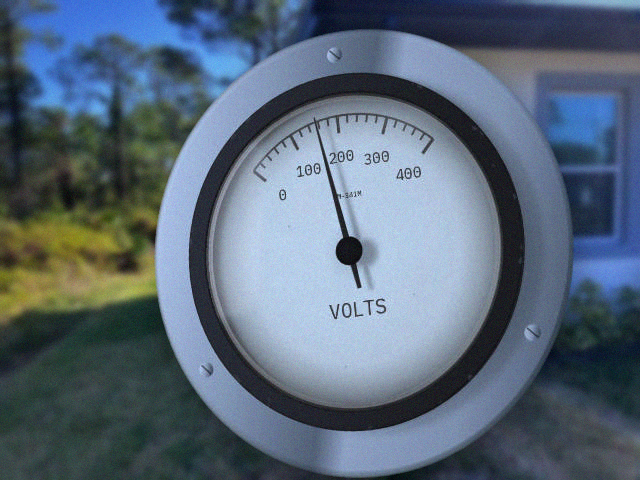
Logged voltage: **160** V
